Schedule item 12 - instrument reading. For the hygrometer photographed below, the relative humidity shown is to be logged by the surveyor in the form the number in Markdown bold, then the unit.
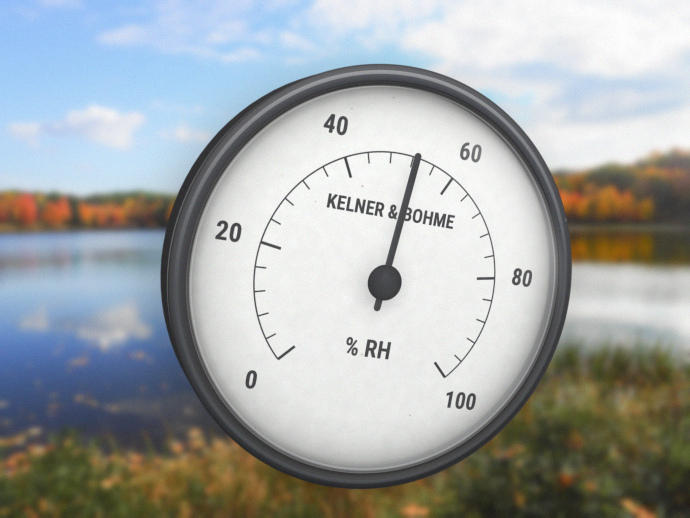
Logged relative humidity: **52** %
